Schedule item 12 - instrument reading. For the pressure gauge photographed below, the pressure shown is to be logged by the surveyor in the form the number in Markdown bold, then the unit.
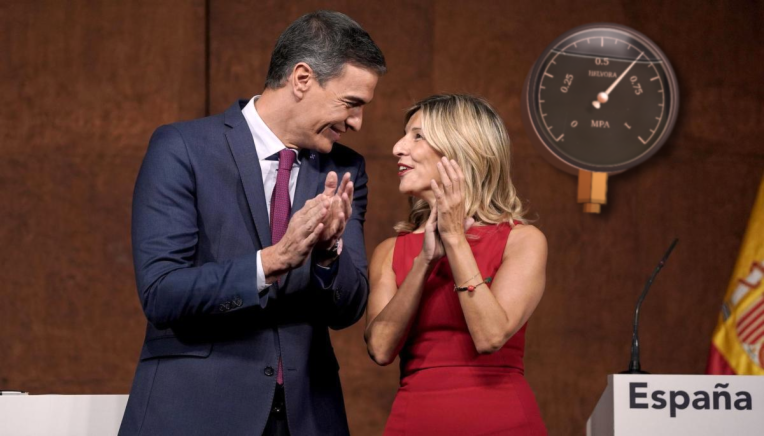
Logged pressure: **0.65** MPa
